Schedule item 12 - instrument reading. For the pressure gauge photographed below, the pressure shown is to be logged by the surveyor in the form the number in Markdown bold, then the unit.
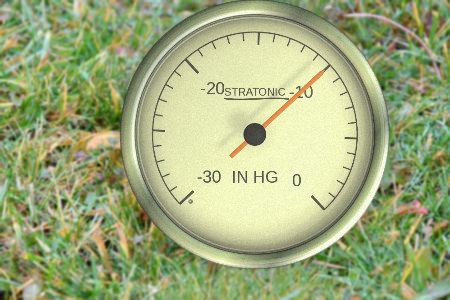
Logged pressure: **-10** inHg
